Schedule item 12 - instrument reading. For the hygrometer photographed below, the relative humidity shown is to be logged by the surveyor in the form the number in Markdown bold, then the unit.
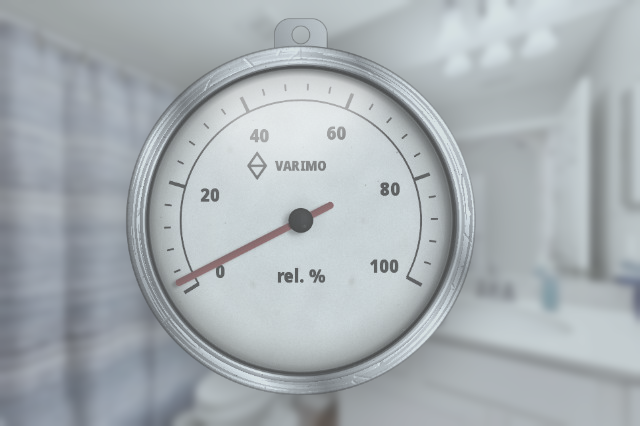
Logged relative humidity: **2** %
